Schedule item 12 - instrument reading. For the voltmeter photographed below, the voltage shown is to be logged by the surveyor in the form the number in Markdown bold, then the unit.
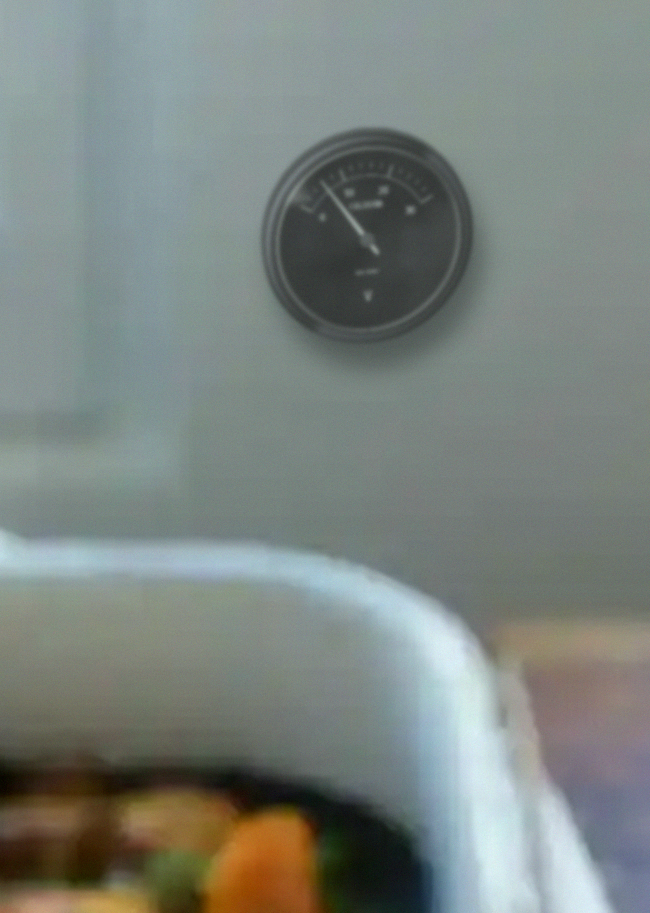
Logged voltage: **6** V
